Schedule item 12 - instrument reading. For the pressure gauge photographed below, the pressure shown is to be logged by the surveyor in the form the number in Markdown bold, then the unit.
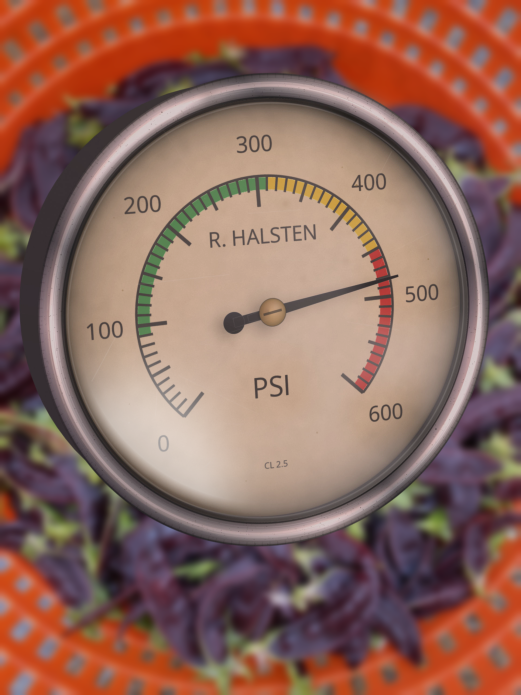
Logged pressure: **480** psi
